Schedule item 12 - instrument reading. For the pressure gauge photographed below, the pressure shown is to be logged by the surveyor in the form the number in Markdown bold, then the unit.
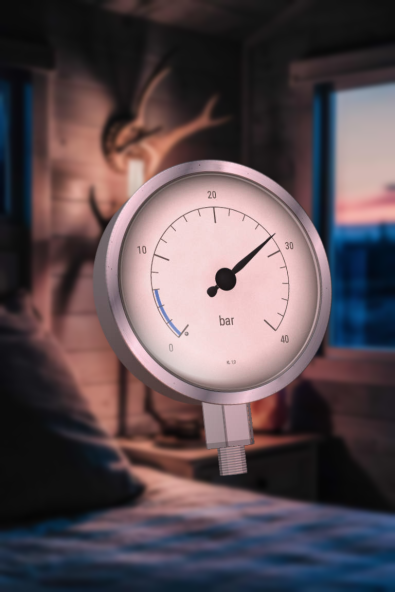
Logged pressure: **28** bar
